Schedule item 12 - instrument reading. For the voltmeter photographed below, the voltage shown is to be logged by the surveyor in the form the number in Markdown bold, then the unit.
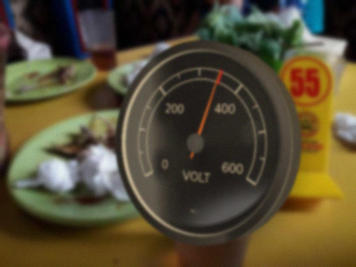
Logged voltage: **350** V
